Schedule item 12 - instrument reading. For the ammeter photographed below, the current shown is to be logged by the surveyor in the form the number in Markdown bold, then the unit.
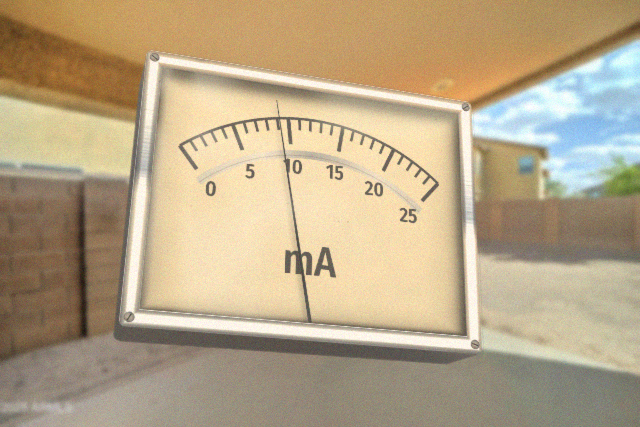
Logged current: **9** mA
